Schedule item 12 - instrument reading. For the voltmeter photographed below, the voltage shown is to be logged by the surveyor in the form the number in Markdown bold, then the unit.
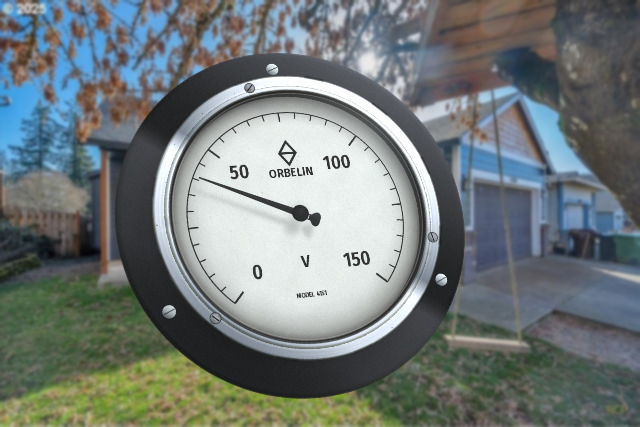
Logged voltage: **40** V
